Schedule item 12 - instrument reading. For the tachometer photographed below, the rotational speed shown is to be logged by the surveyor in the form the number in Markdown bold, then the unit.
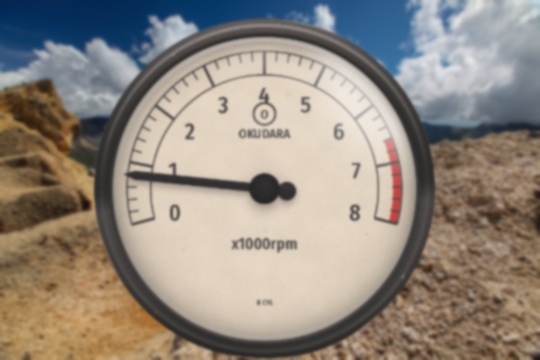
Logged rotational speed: **800** rpm
